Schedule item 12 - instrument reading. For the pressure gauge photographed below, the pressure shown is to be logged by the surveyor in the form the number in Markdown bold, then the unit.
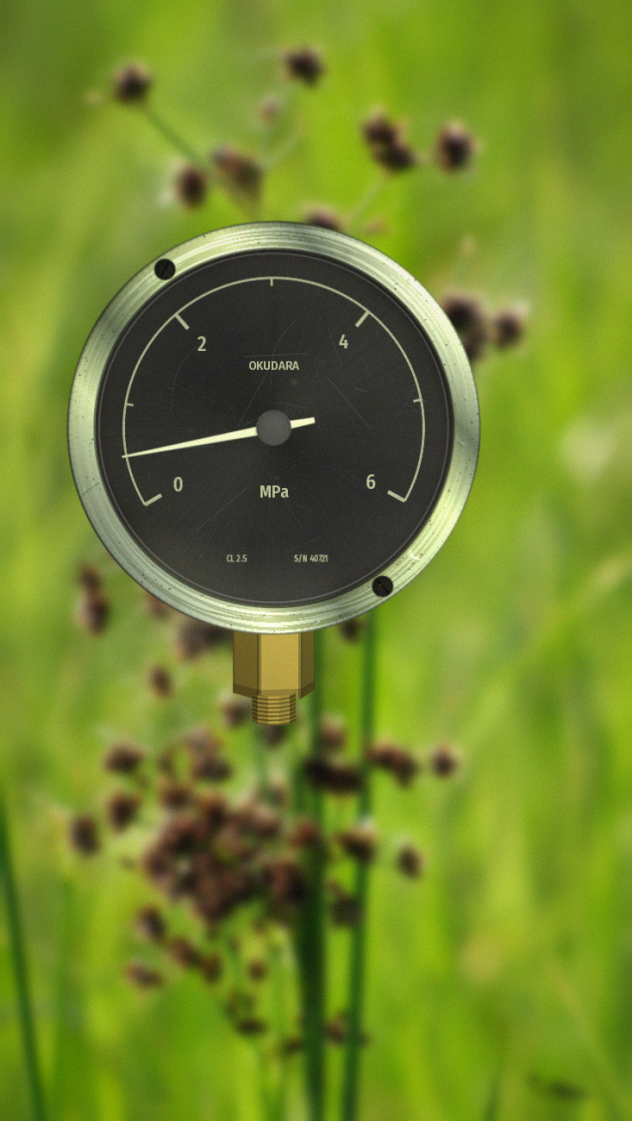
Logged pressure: **0.5** MPa
